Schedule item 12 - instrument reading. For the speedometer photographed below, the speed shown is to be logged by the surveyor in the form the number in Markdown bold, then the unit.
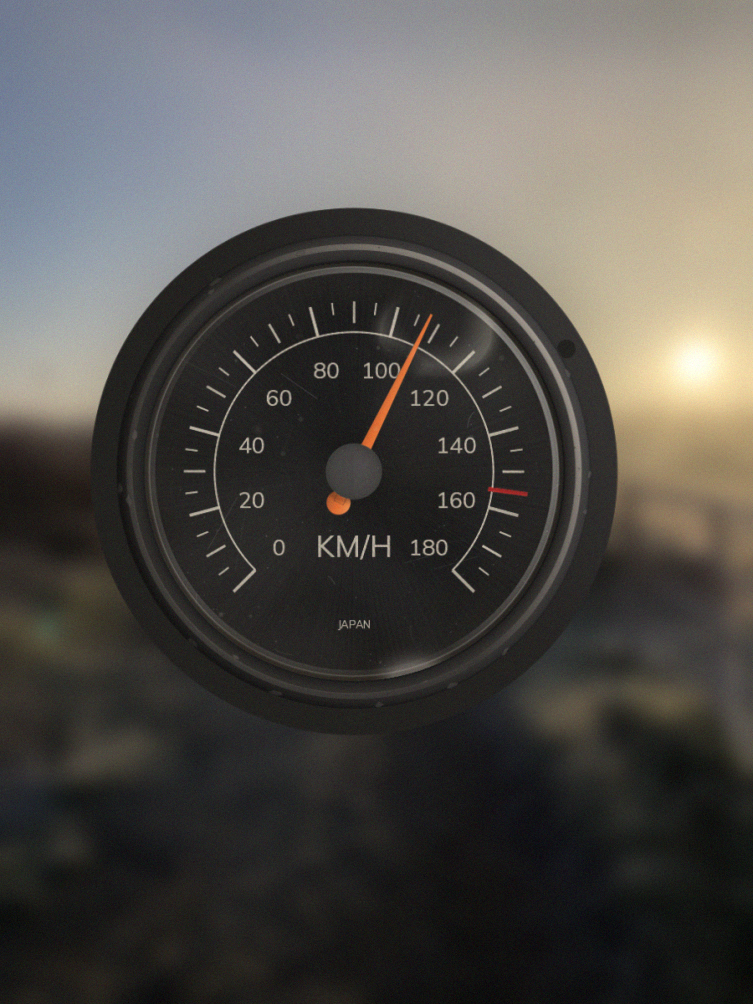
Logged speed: **107.5** km/h
